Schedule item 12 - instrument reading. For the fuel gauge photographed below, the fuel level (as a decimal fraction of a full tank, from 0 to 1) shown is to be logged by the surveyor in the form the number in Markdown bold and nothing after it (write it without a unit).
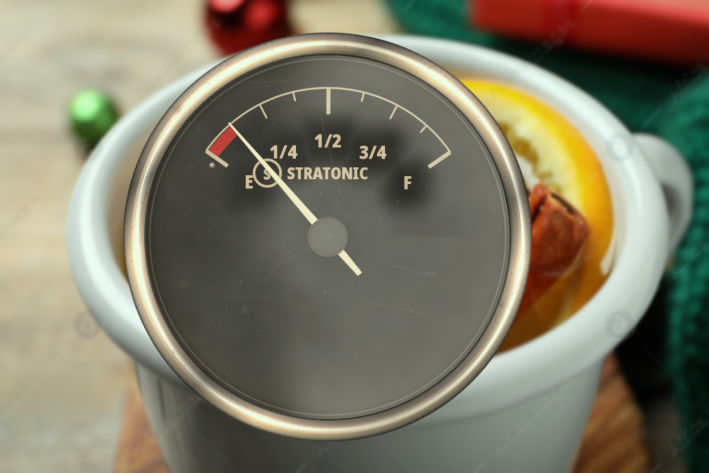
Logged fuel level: **0.125**
